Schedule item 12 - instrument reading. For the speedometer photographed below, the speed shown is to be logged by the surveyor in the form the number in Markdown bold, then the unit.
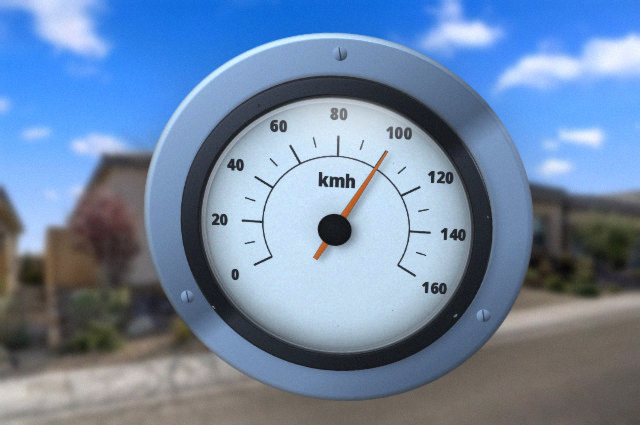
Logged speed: **100** km/h
